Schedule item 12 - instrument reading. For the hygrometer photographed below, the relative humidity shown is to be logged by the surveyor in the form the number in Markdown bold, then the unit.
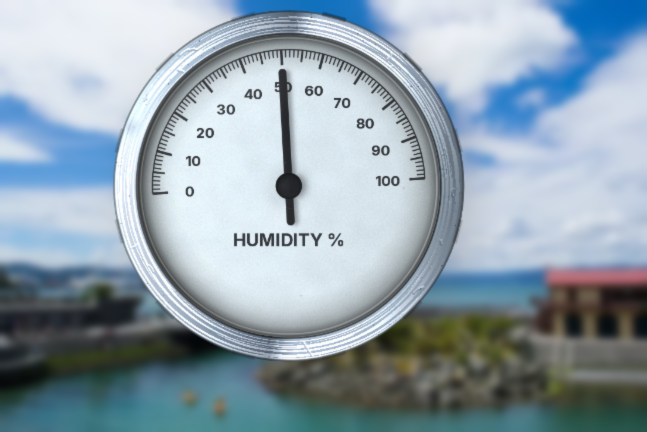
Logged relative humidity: **50** %
